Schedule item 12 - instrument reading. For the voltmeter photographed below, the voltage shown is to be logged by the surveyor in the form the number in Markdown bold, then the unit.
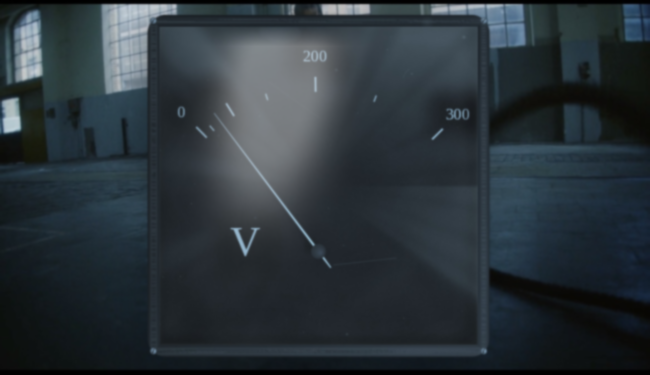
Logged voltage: **75** V
